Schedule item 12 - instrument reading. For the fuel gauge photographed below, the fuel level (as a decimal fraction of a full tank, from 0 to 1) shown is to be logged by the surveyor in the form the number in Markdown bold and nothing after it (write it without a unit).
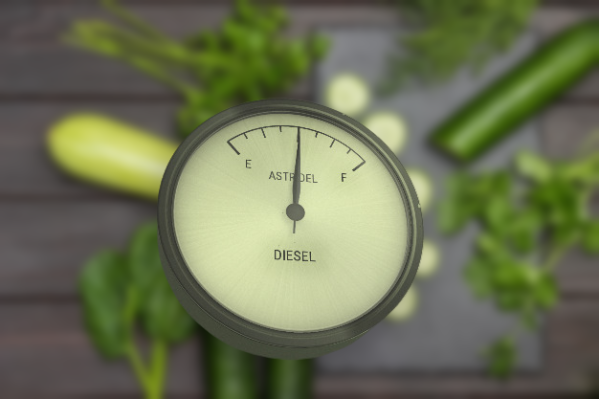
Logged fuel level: **0.5**
